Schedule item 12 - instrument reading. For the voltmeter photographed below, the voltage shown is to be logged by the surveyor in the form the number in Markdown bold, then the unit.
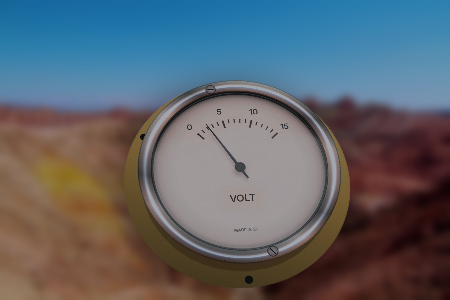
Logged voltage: **2** V
